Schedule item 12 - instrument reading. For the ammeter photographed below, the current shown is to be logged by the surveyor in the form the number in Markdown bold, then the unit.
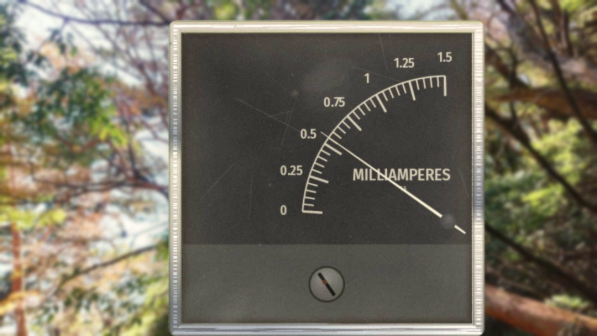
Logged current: **0.55** mA
